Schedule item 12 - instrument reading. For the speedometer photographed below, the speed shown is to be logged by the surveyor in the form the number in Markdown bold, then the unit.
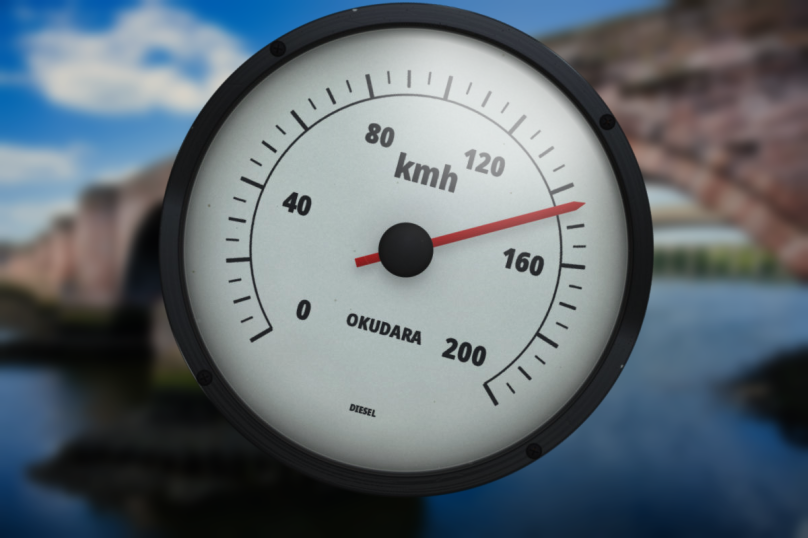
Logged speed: **145** km/h
